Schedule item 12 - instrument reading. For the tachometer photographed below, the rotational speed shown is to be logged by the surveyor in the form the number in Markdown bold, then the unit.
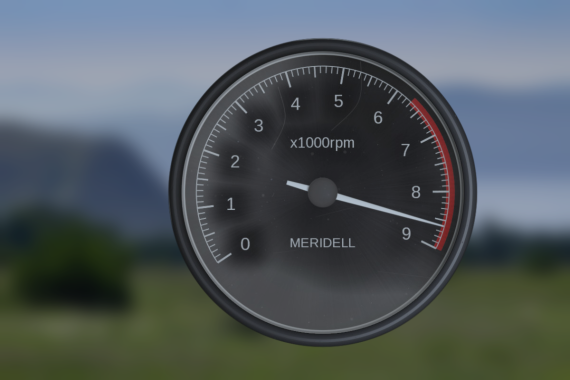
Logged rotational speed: **8600** rpm
